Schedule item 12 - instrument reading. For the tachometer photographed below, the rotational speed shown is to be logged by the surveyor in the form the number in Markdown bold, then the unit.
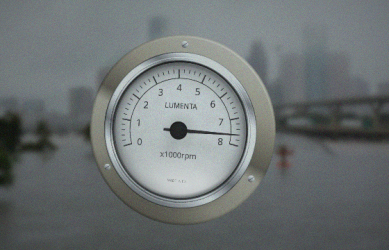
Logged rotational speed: **7600** rpm
